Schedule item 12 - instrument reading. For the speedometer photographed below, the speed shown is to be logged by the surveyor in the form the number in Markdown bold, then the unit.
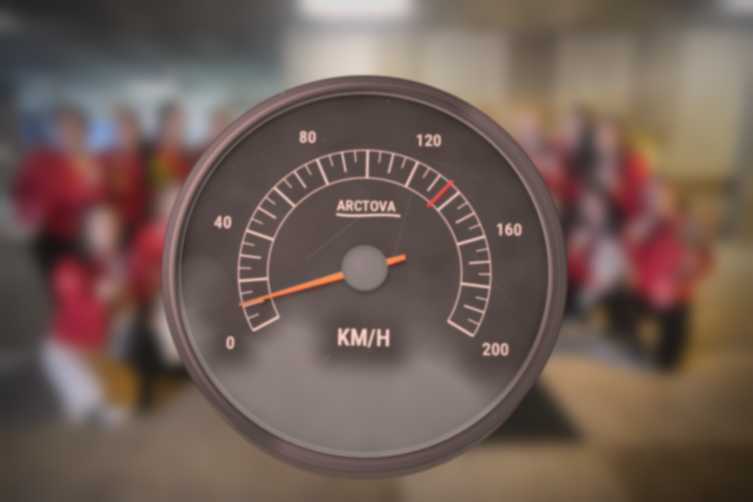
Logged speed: **10** km/h
